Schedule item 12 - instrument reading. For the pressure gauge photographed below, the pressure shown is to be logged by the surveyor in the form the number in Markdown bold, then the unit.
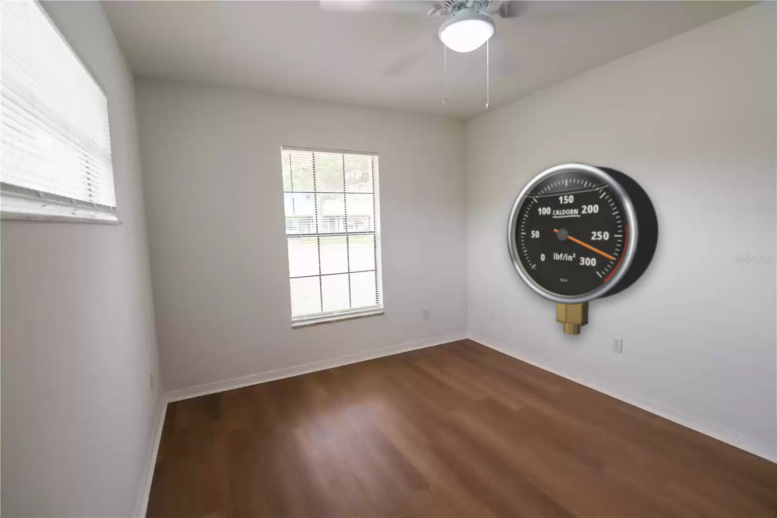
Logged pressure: **275** psi
